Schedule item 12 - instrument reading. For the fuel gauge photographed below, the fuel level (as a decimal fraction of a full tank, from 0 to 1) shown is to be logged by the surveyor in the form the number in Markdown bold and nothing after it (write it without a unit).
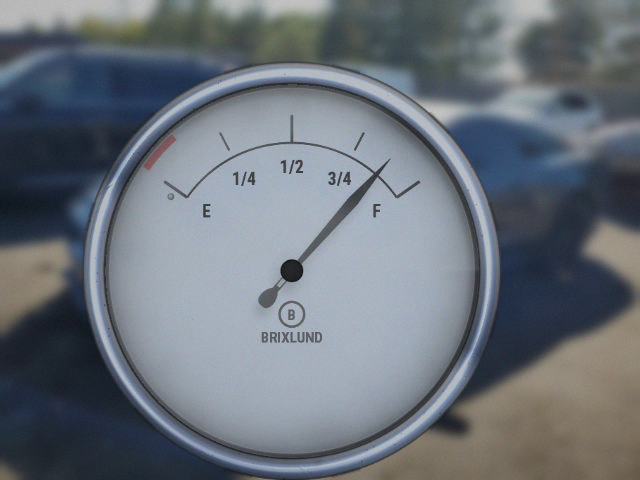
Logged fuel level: **0.875**
